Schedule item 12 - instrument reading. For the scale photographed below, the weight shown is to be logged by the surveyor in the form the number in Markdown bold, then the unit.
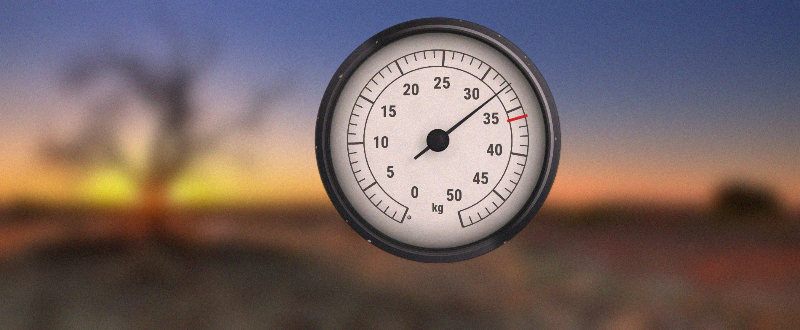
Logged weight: **32.5** kg
